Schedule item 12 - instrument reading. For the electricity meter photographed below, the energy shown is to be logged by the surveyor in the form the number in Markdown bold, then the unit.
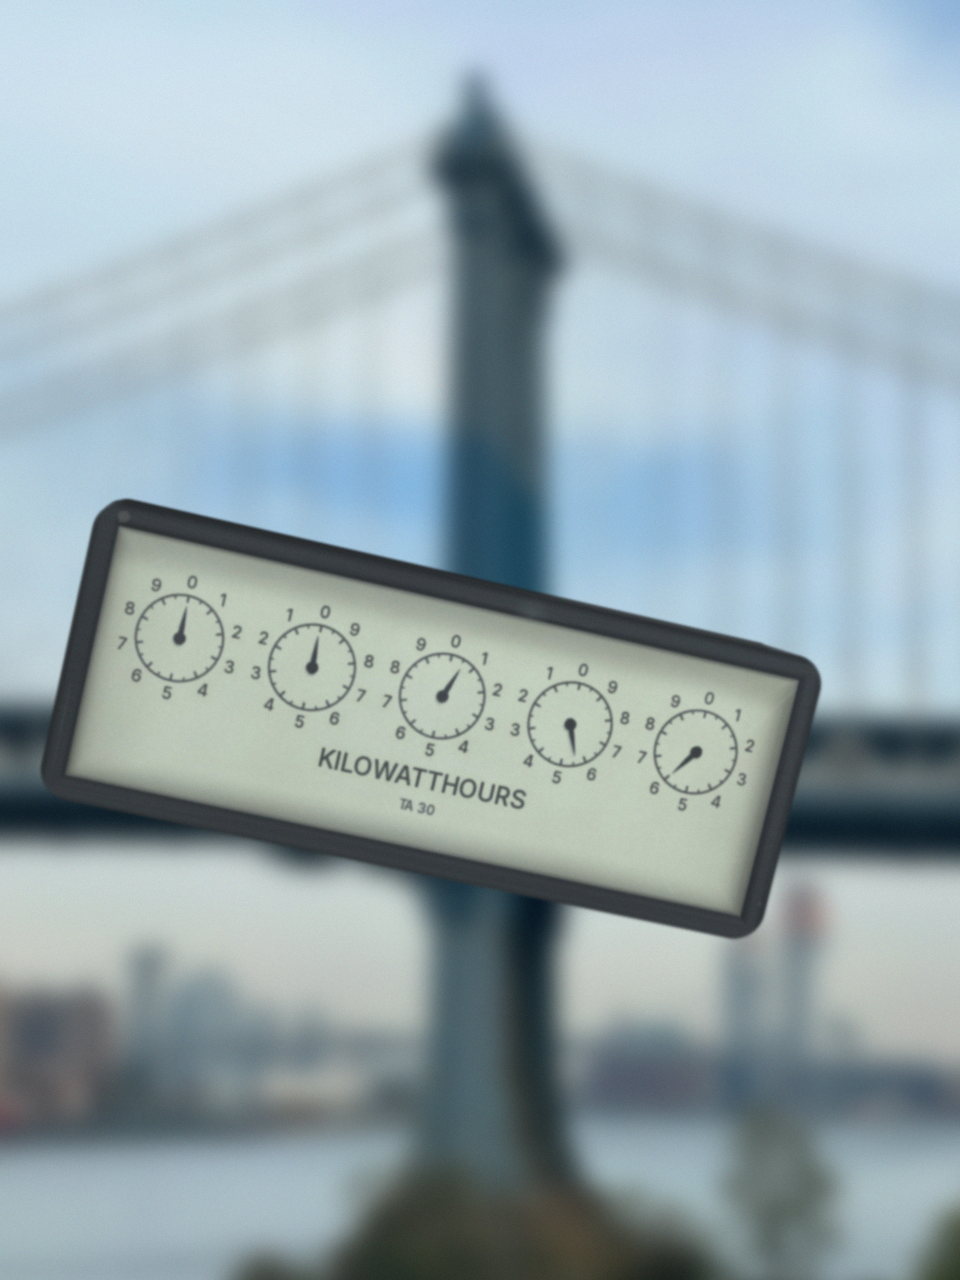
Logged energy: **56** kWh
